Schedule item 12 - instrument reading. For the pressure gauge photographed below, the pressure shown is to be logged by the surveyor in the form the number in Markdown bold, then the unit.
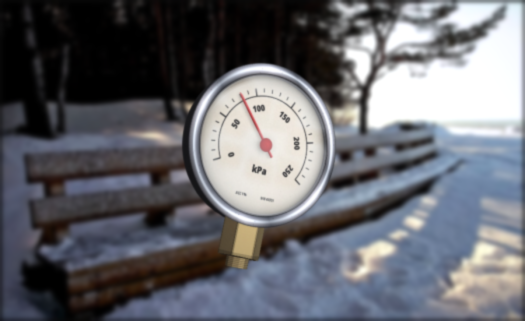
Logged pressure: **80** kPa
